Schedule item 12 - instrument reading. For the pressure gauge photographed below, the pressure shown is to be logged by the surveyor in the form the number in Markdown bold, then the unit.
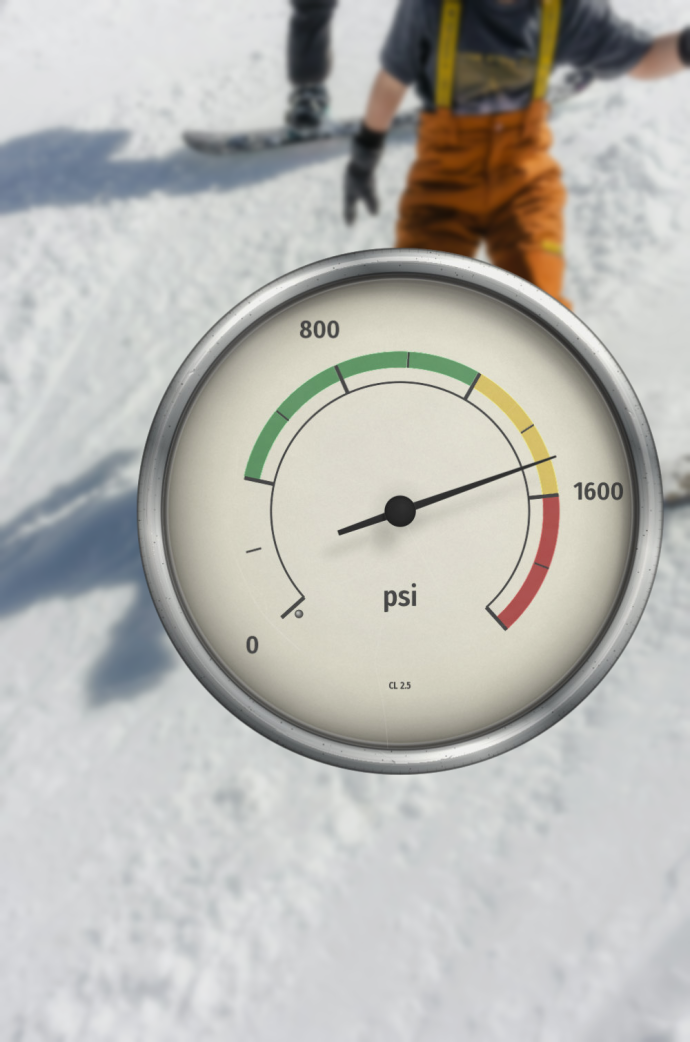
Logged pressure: **1500** psi
